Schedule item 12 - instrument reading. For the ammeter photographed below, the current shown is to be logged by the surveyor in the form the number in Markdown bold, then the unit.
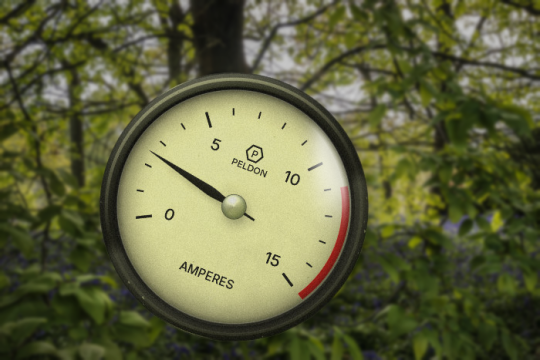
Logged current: **2.5** A
